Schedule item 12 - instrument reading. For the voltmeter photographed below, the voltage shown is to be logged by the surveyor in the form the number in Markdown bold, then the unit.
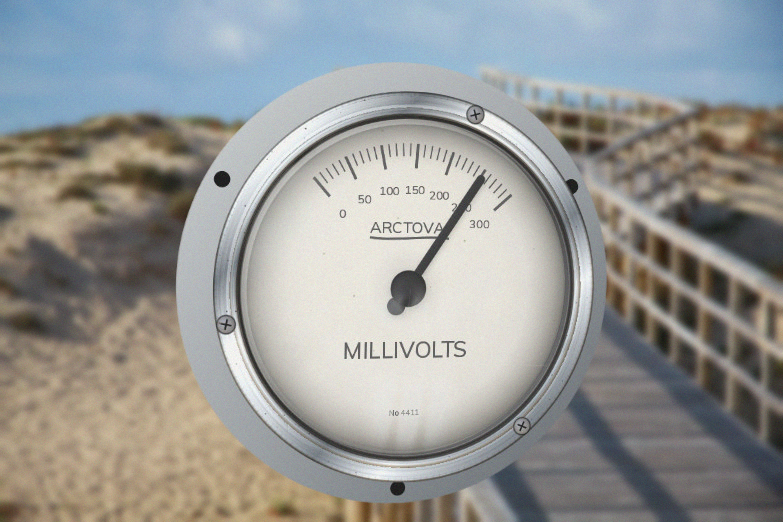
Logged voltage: **250** mV
